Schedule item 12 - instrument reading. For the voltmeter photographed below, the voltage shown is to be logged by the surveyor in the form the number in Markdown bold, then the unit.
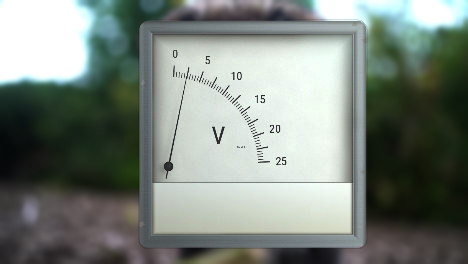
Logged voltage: **2.5** V
